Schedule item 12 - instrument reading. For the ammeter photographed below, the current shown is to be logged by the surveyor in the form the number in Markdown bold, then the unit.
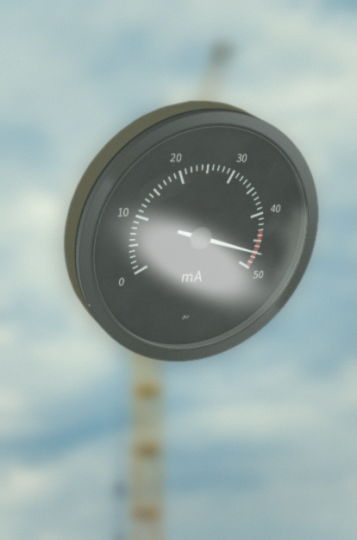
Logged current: **47** mA
